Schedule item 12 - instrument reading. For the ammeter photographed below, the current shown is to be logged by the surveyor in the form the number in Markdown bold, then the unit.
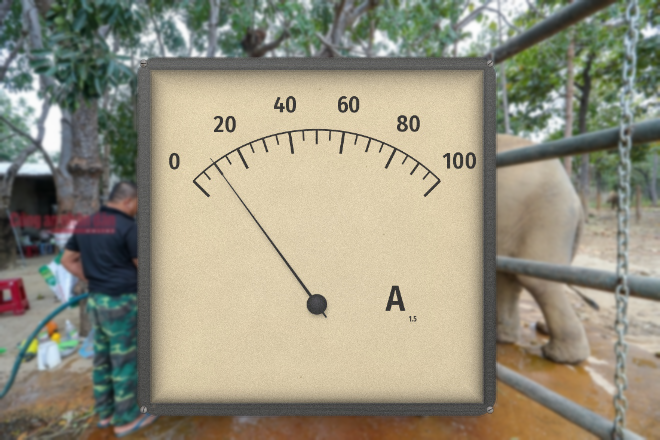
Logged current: **10** A
